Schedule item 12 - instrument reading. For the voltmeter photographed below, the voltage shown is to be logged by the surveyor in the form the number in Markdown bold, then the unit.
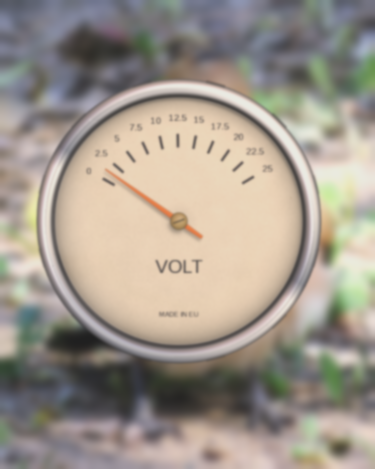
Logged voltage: **1.25** V
